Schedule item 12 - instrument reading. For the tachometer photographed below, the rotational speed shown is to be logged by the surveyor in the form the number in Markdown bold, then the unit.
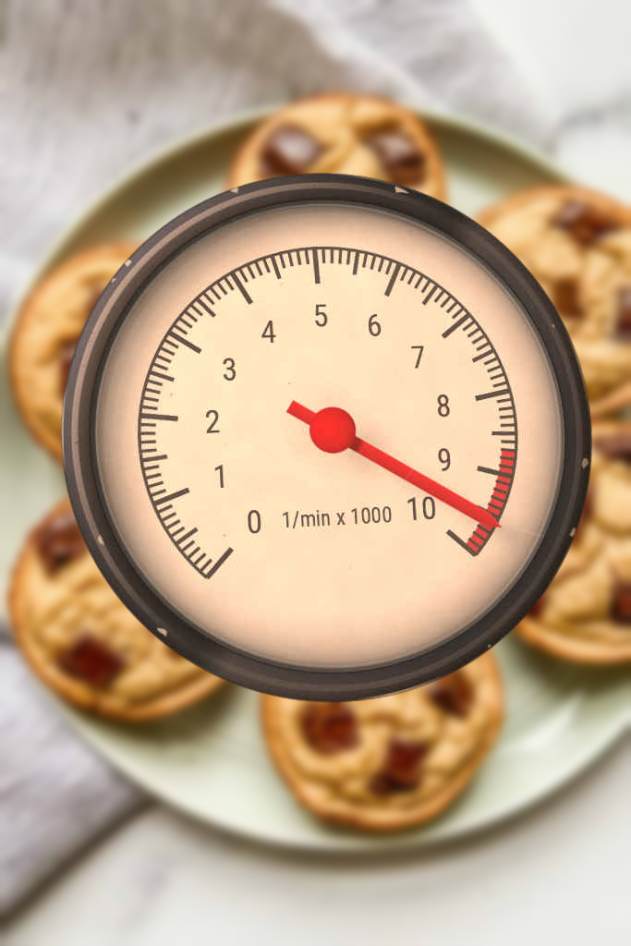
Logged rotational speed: **9600** rpm
